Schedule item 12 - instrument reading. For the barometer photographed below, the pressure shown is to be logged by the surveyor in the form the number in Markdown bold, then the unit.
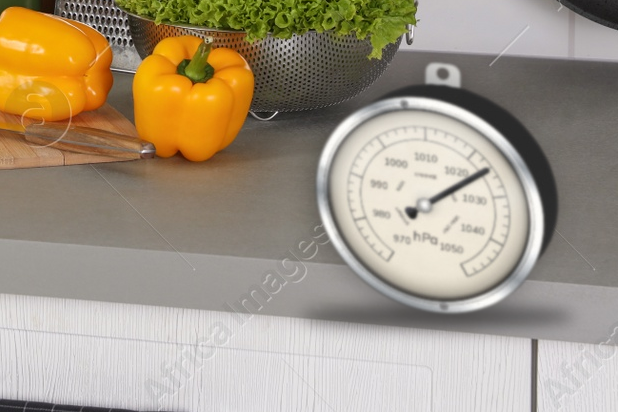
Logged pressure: **1024** hPa
